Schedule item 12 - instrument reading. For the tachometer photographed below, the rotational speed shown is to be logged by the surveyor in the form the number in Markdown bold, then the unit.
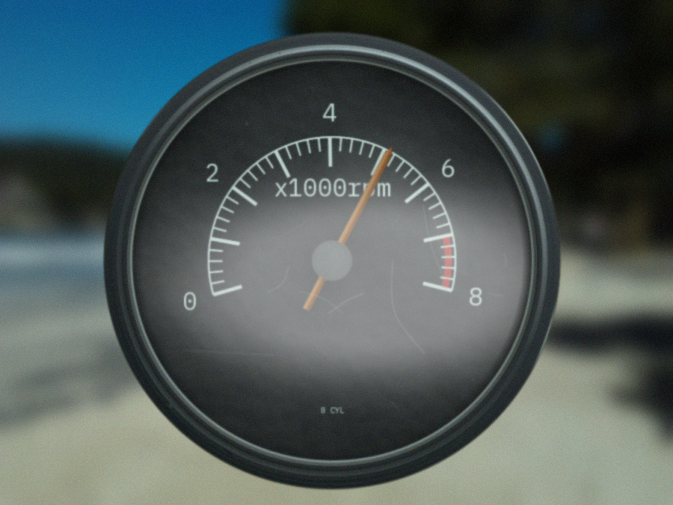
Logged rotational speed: **5100** rpm
